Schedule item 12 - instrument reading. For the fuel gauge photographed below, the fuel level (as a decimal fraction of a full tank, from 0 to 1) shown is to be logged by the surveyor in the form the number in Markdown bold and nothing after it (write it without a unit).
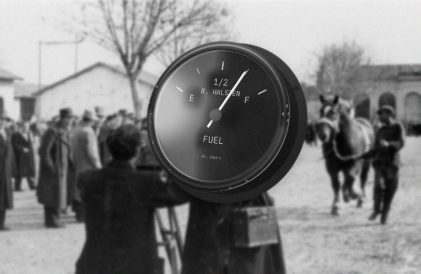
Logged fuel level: **0.75**
